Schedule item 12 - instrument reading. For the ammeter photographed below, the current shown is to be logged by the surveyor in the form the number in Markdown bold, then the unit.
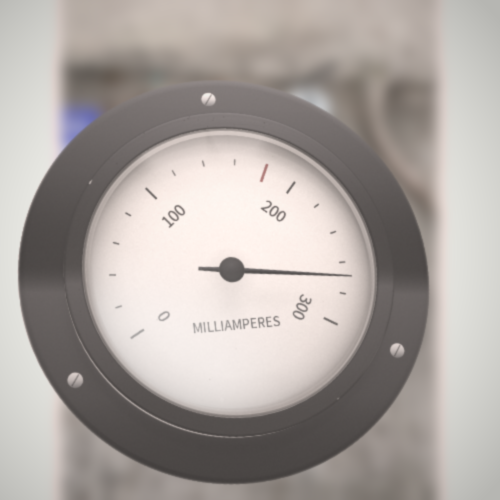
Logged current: **270** mA
